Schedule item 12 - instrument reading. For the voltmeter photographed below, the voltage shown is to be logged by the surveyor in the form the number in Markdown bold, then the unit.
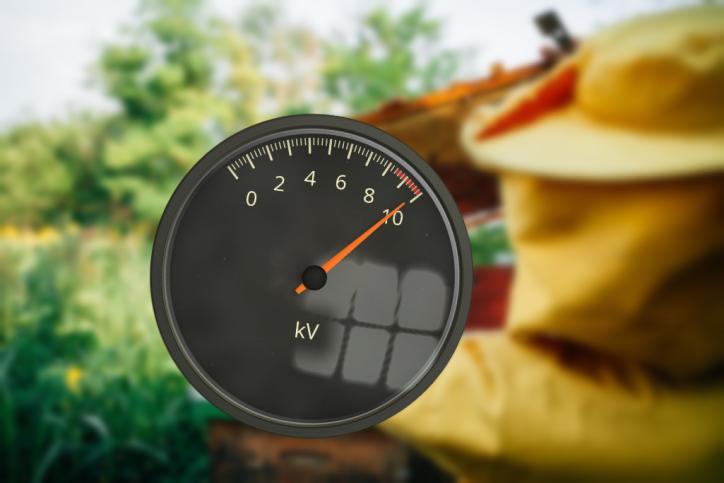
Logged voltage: **9.8** kV
